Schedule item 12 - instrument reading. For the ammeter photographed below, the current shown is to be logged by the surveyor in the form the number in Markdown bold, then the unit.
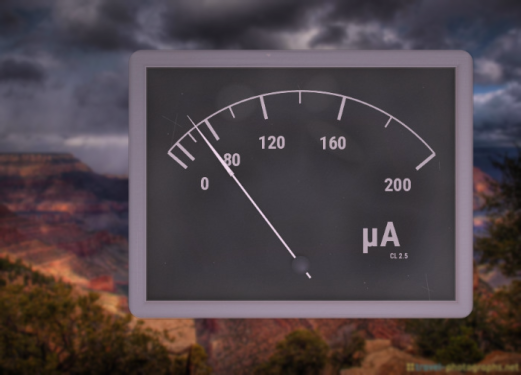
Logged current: **70** µA
